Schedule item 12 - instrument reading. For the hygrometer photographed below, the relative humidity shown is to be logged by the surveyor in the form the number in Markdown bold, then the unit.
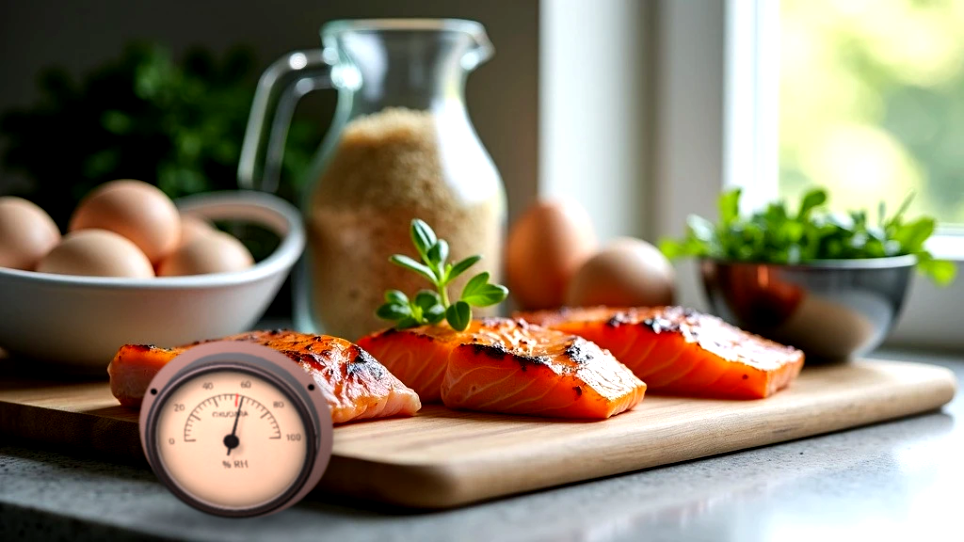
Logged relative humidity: **60** %
